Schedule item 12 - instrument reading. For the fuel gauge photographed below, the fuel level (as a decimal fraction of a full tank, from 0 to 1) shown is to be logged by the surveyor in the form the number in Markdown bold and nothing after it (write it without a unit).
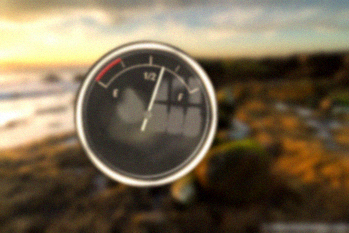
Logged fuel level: **0.625**
